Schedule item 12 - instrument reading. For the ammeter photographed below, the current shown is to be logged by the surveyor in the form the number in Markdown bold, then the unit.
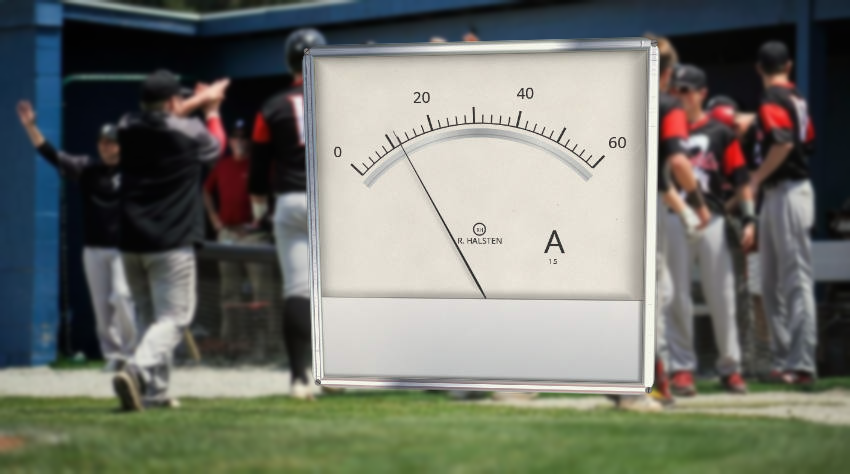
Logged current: **12** A
